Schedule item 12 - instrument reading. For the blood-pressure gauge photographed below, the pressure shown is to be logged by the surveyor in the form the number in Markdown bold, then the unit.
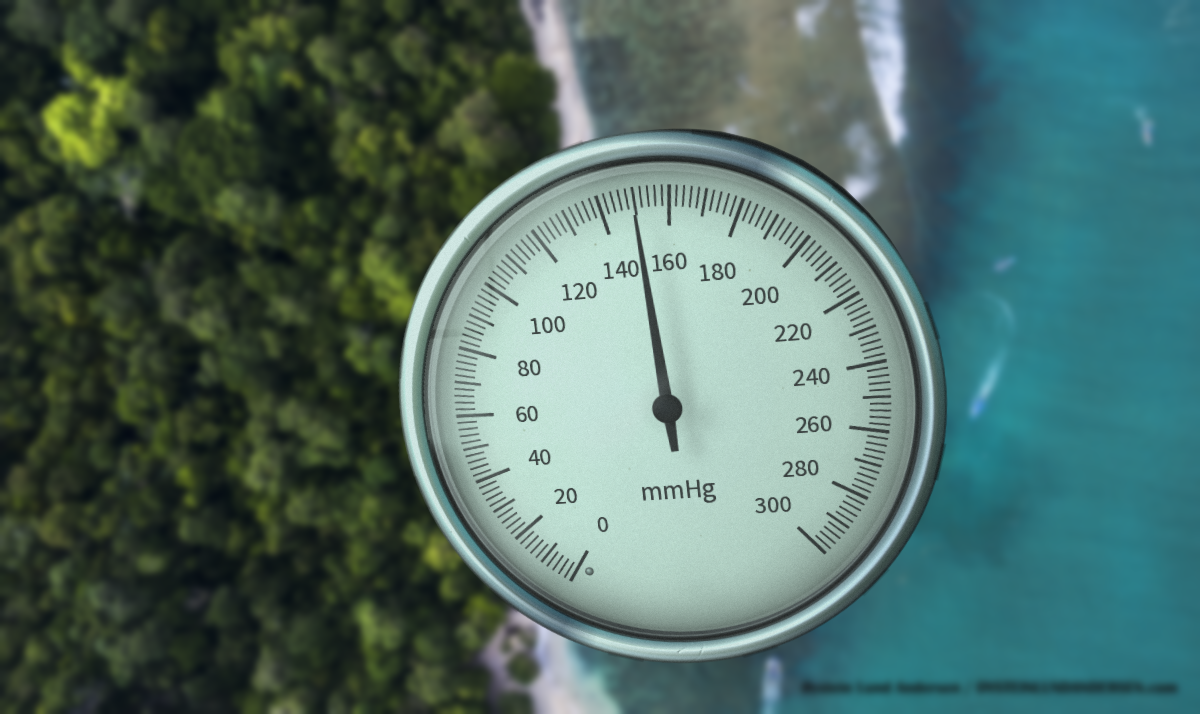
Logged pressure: **150** mmHg
